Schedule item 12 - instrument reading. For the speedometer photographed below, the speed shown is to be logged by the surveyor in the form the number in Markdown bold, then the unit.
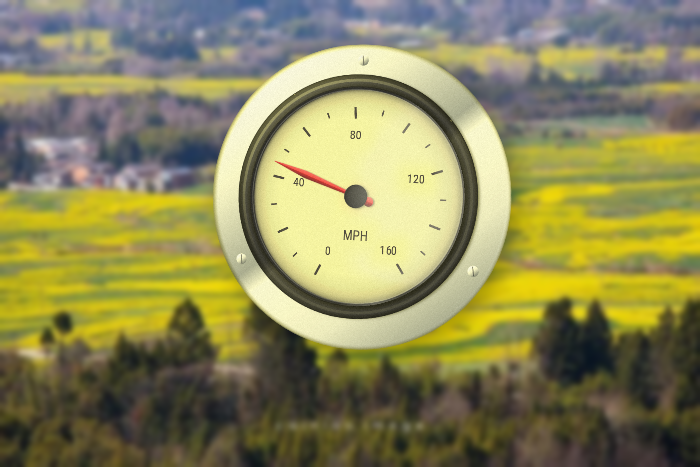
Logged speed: **45** mph
